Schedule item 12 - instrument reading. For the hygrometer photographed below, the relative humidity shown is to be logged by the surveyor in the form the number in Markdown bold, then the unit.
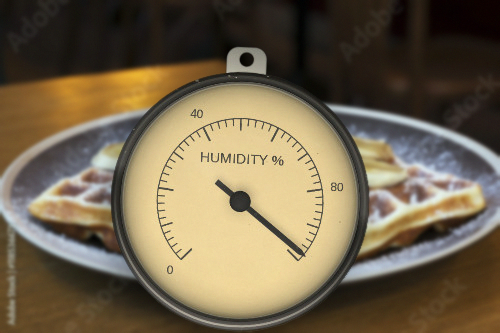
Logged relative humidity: **98** %
